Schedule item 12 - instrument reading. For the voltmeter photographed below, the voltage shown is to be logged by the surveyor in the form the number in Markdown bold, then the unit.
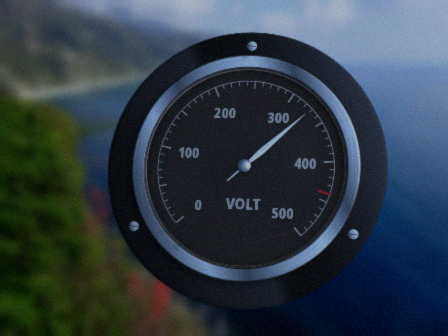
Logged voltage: **330** V
